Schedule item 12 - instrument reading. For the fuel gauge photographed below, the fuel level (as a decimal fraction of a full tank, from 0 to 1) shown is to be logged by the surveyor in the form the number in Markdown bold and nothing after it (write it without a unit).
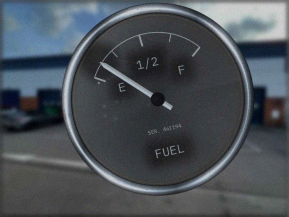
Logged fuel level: **0.125**
